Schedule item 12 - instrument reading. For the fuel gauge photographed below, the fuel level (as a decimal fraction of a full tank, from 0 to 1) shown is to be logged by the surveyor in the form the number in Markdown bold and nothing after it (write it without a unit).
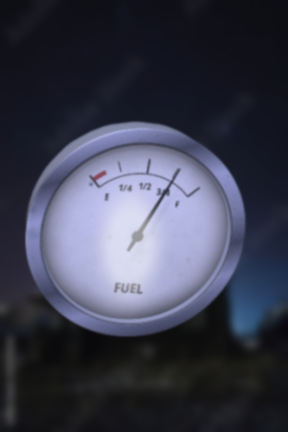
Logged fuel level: **0.75**
